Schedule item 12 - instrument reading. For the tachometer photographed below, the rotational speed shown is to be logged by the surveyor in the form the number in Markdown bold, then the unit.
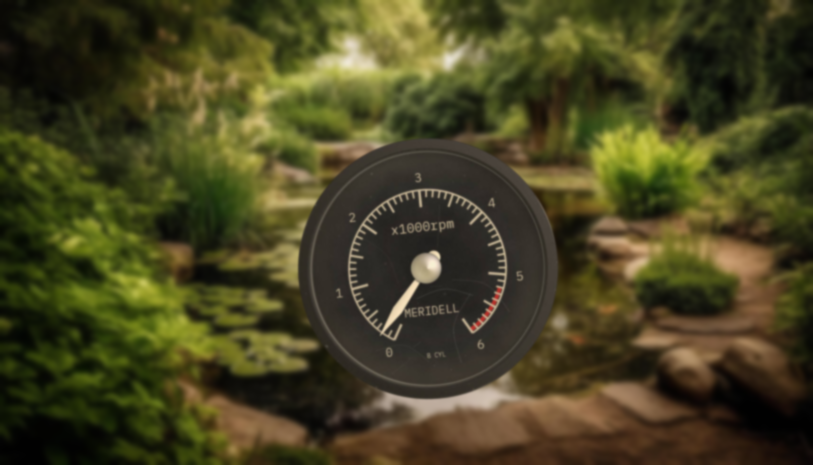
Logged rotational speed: **200** rpm
